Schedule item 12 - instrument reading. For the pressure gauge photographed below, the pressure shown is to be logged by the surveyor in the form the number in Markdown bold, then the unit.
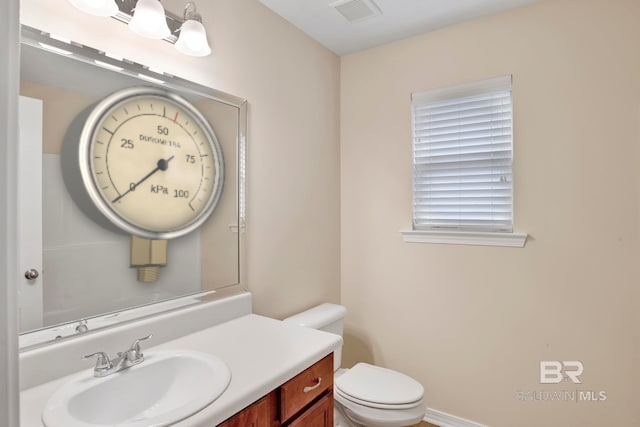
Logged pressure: **0** kPa
